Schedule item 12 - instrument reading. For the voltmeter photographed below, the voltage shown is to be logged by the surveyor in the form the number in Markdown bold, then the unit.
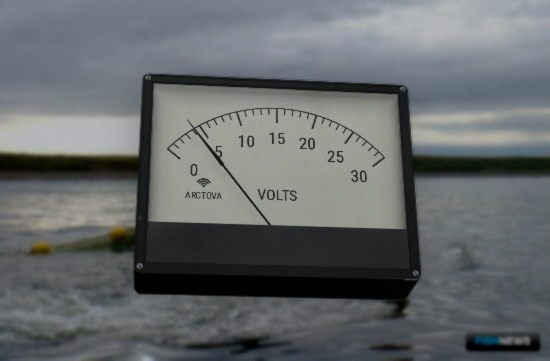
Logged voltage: **4** V
